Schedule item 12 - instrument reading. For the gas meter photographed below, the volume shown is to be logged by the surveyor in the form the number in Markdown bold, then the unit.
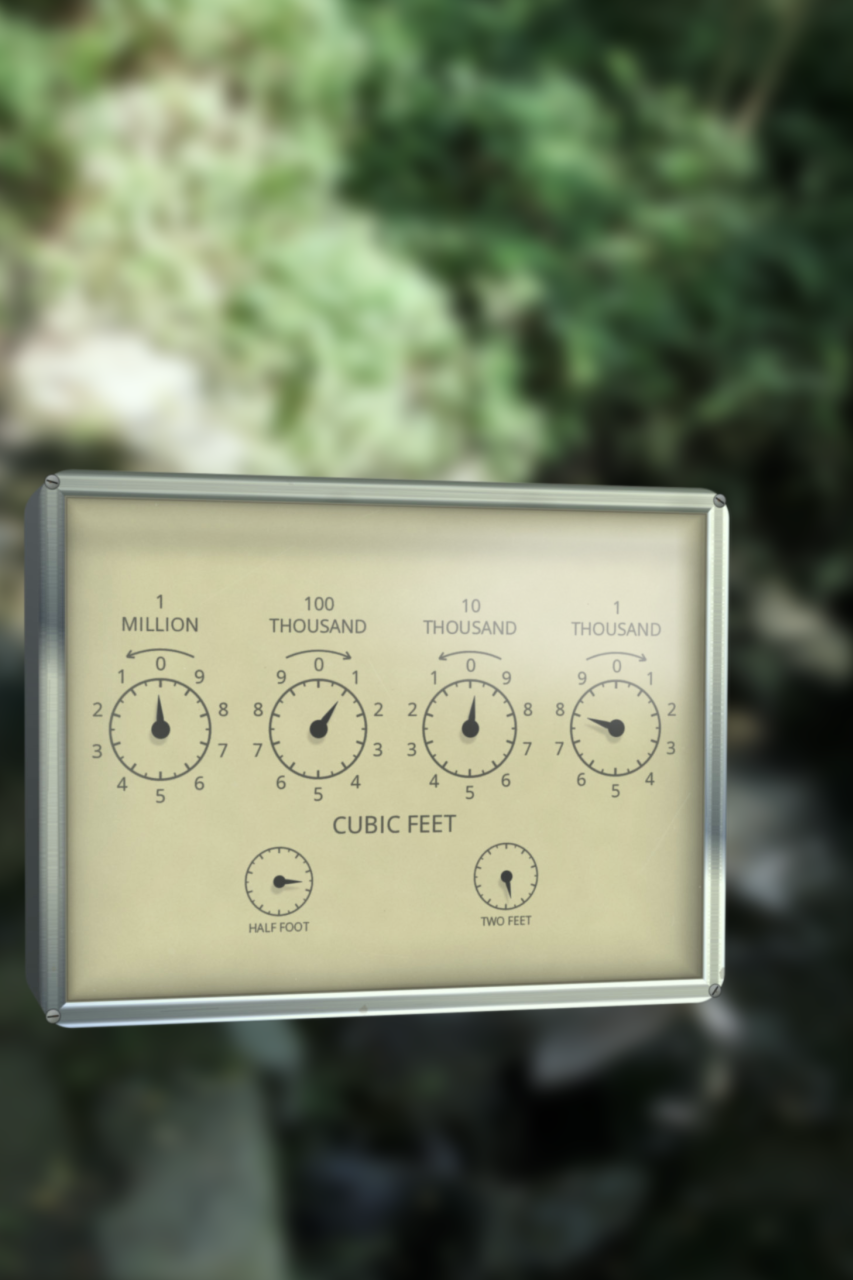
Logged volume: **9800** ft³
